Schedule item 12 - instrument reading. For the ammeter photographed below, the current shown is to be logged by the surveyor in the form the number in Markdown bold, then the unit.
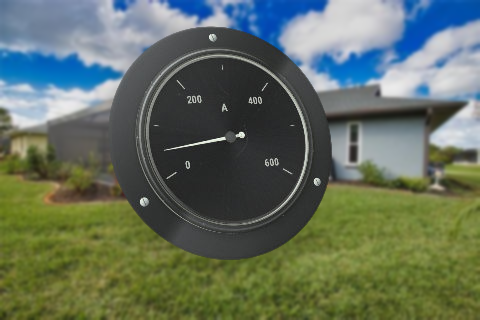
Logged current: **50** A
